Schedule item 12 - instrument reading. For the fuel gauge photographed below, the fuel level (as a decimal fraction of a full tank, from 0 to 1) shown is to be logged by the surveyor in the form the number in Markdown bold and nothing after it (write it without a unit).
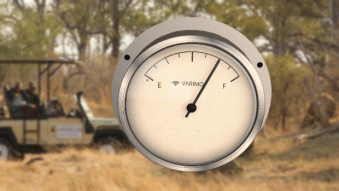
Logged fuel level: **0.75**
